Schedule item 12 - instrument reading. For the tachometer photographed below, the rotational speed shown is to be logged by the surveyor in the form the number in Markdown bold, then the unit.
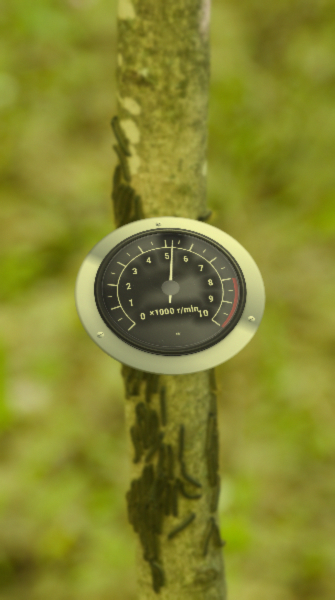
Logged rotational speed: **5250** rpm
